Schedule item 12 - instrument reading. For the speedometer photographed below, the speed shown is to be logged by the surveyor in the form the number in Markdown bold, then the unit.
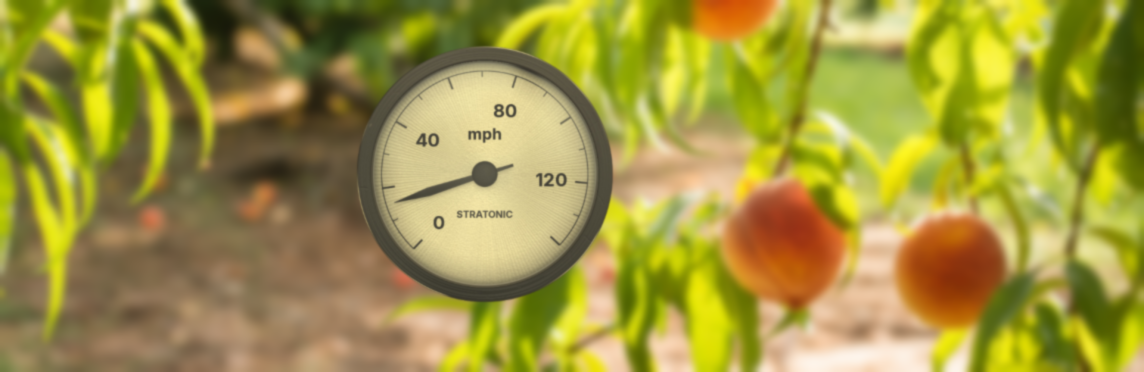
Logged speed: **15** mph
